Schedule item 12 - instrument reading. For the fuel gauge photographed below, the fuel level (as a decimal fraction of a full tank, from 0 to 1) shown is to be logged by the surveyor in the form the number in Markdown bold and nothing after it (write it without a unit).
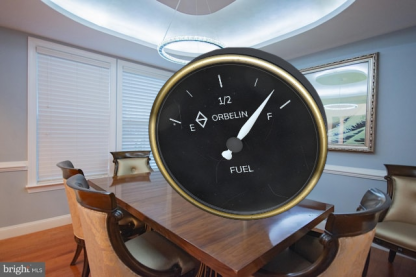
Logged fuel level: **0.875**
